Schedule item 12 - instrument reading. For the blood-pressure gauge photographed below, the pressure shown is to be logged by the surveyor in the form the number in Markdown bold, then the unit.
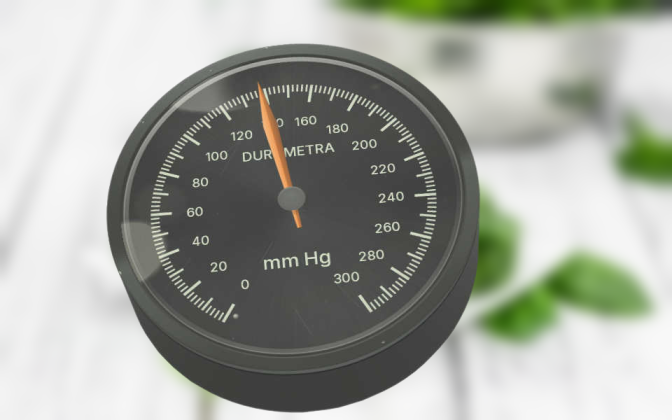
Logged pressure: **138** mmHg
